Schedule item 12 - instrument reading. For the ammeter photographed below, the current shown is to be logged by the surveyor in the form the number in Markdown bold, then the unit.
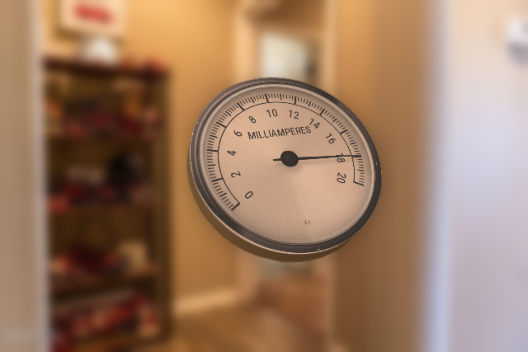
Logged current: **18** mA
